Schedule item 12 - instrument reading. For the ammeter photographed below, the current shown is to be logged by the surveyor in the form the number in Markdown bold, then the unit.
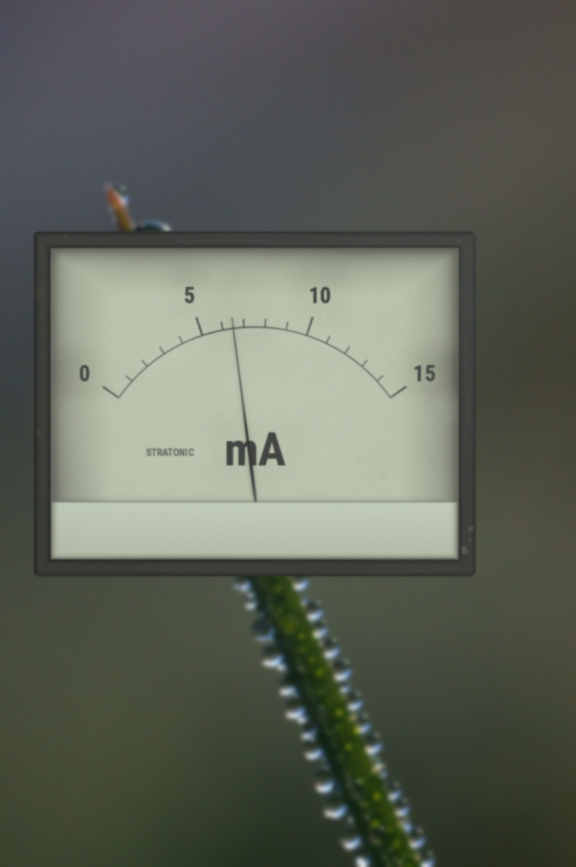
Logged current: **6.5** mA
